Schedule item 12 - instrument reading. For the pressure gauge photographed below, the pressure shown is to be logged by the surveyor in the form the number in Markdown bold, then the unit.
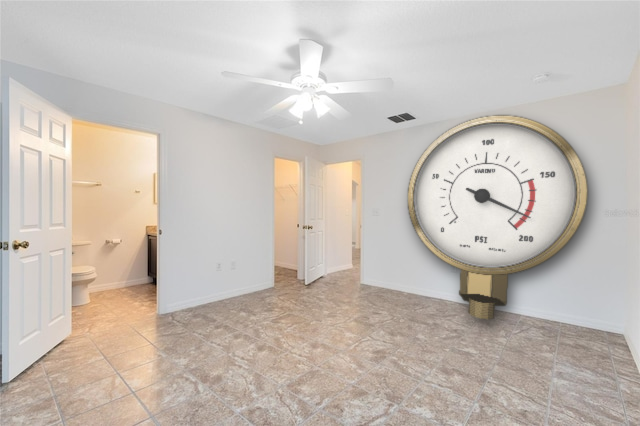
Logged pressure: **185** psi
